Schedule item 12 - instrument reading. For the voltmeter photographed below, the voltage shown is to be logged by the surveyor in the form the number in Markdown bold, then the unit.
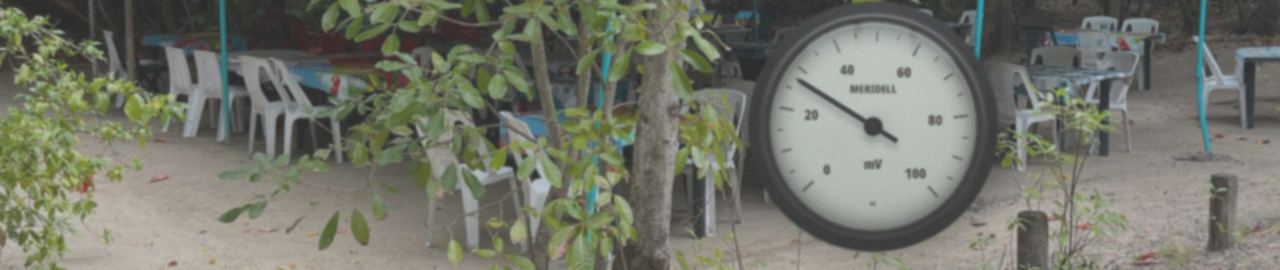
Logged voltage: **27.5** mV
